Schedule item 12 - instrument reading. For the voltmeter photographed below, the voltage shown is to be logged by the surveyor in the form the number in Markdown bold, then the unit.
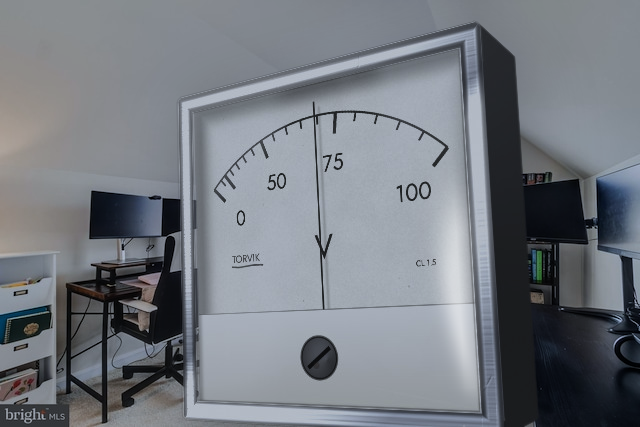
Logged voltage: **70** V
